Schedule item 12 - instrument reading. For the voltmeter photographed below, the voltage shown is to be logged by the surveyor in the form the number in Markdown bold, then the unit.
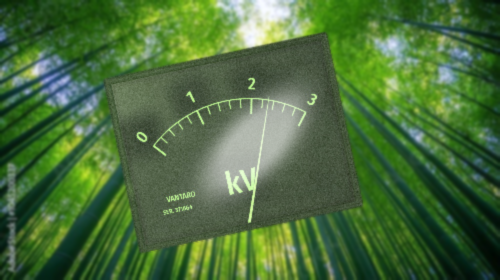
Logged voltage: **2.3** kV
